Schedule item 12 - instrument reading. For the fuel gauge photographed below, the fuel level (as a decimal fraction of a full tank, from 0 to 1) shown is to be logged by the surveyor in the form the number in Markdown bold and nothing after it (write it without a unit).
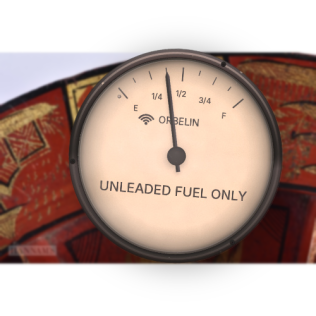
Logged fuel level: **0.375**
